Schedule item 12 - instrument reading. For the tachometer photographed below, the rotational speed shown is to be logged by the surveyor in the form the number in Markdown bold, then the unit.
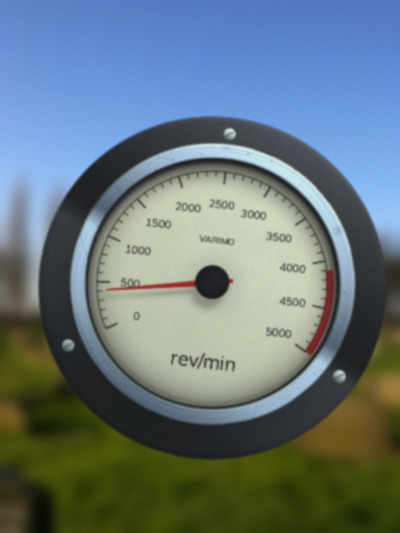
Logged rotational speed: **400** rpm
